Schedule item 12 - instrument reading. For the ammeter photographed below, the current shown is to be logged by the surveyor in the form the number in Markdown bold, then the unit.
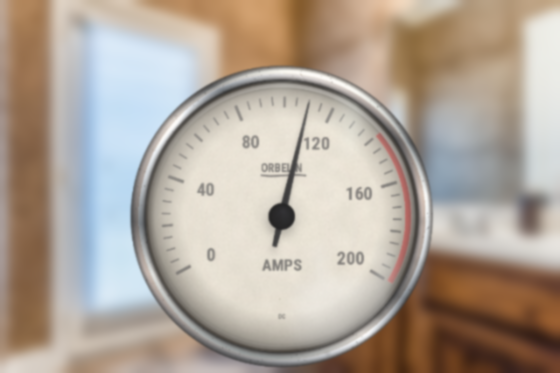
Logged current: **110** A
